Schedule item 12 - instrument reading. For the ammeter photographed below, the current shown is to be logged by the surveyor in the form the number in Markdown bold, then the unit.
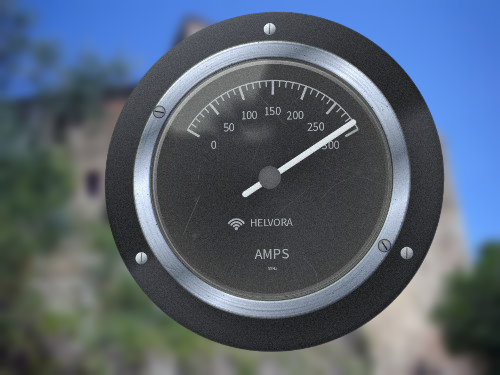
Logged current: **290** A
